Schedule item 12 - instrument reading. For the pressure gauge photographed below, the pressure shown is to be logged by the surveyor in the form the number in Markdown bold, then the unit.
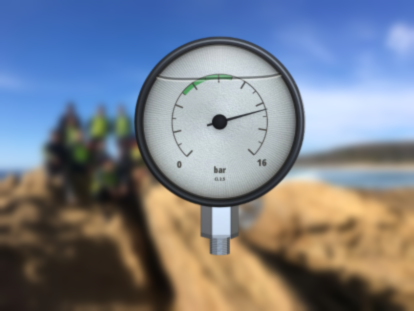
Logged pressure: **12.5** bar
